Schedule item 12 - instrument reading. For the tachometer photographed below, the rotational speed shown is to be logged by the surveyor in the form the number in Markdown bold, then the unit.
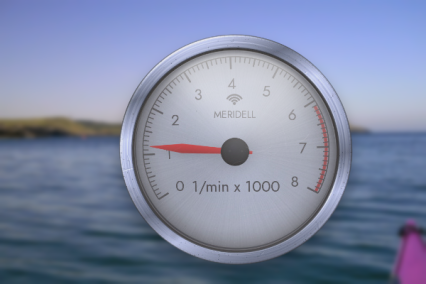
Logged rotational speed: **1200** rpm
